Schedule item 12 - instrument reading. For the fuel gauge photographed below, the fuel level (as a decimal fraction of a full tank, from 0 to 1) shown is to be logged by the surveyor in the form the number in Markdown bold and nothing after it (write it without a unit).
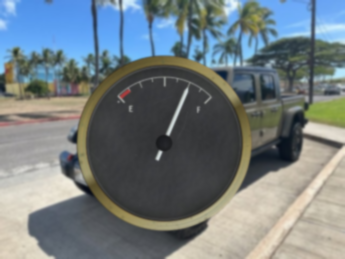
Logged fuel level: **0.75**
